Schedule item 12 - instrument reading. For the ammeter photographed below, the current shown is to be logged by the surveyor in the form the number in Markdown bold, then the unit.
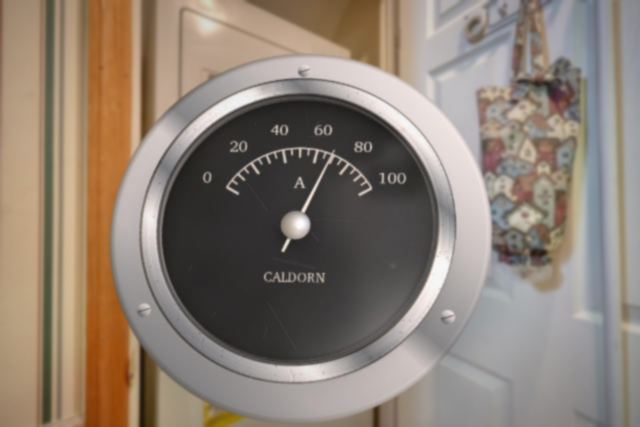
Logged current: **70** A
